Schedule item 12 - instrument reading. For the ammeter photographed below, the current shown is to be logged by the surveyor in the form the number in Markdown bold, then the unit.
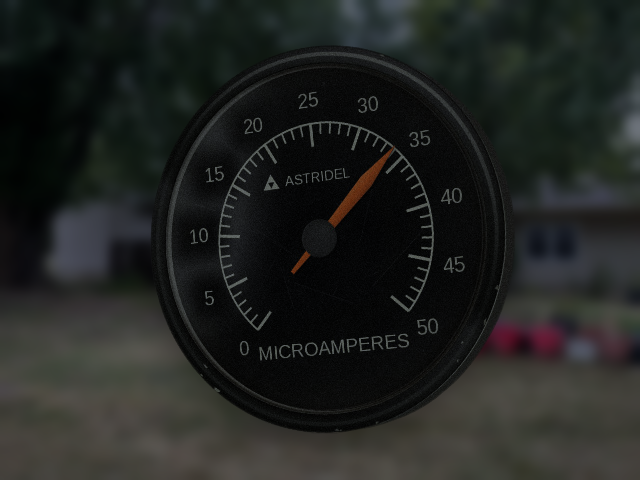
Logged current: **34** µA
